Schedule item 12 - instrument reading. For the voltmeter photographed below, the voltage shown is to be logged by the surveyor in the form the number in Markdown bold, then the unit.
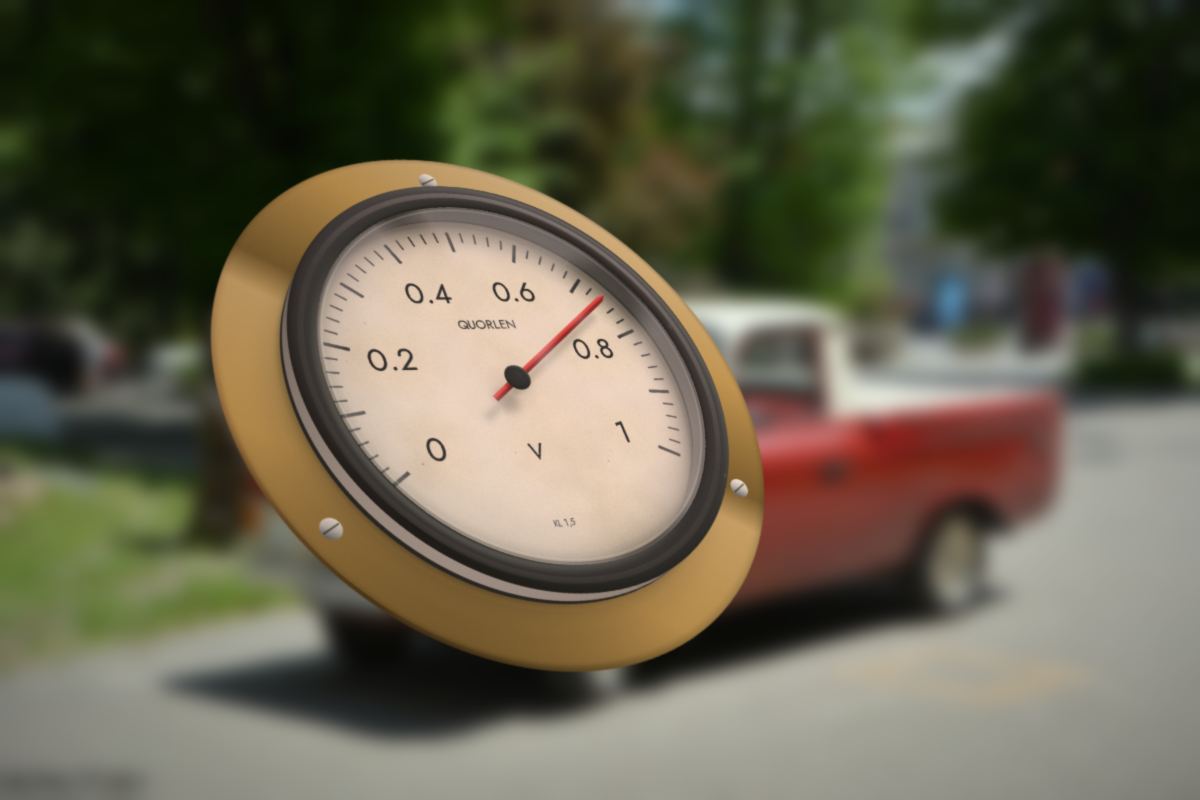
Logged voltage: **0.74** V
